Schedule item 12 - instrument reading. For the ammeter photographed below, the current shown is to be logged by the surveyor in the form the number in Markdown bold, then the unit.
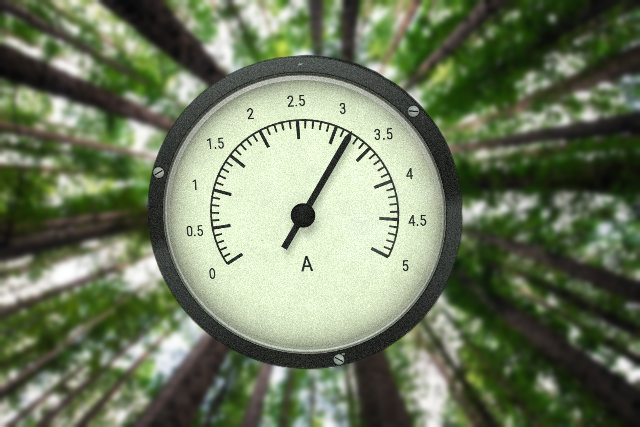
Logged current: **3.2** A
